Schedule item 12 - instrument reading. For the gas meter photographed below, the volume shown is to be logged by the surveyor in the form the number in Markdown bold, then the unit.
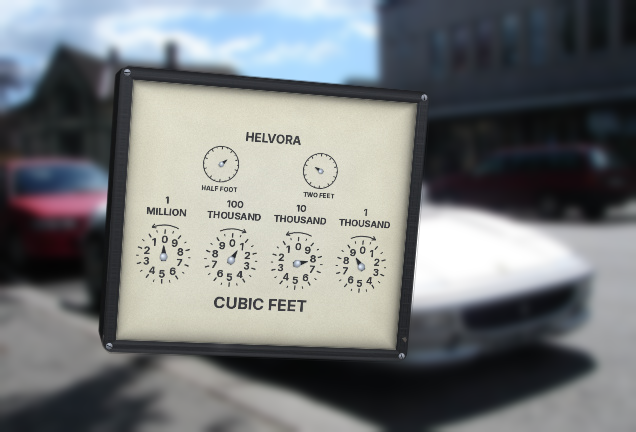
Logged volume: **7900** ft³
